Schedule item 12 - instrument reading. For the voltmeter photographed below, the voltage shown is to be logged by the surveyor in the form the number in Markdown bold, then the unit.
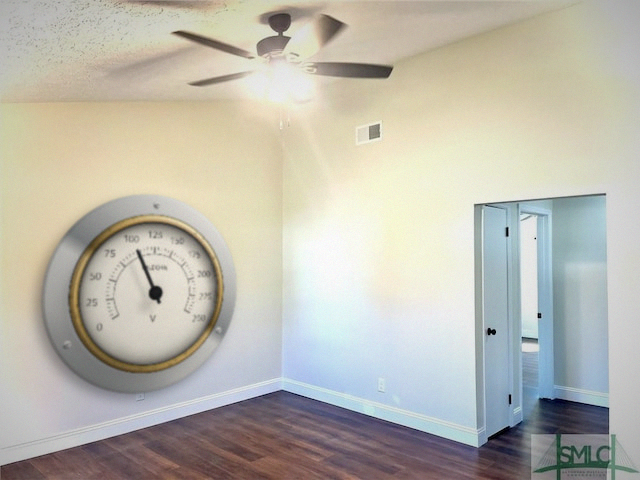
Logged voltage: **100** V
